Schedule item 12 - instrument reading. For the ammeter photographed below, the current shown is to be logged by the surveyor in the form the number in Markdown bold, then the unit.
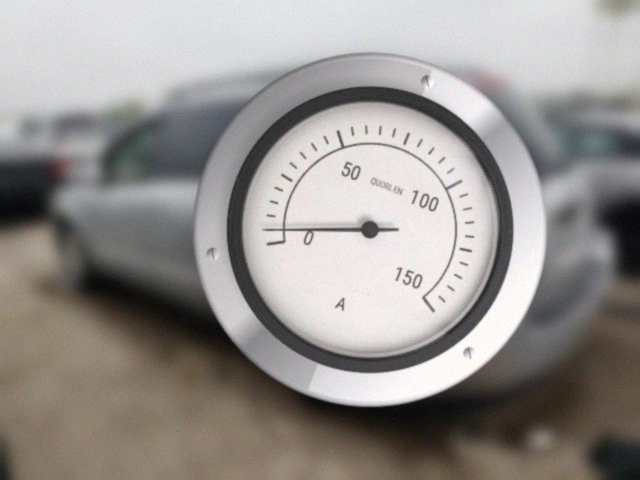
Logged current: **5** A
